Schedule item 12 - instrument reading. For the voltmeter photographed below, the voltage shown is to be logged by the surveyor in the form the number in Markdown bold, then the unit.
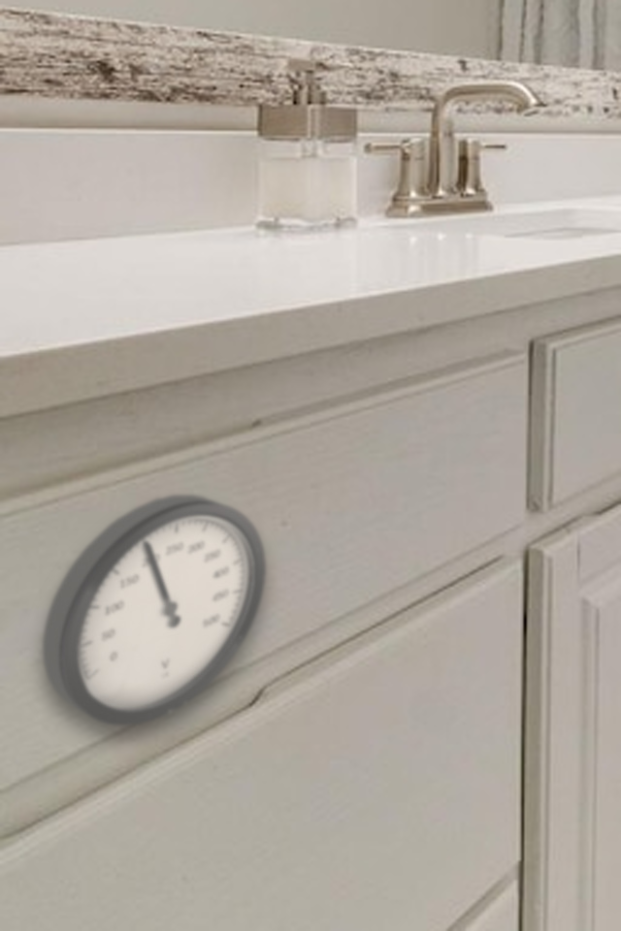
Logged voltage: **200** V
